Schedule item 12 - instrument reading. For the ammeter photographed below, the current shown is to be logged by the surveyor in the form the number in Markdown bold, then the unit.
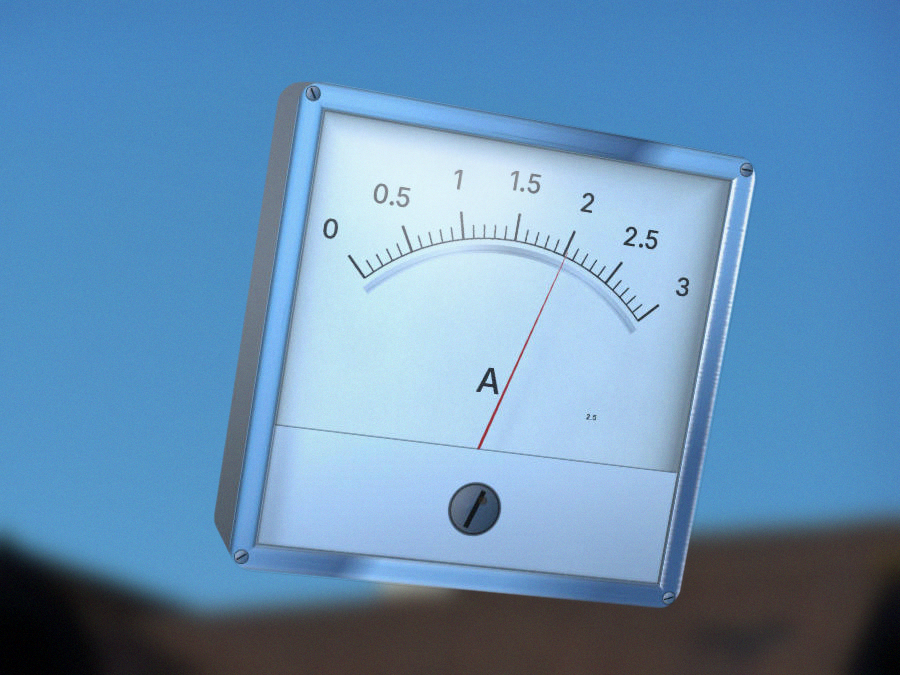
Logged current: **2** A
